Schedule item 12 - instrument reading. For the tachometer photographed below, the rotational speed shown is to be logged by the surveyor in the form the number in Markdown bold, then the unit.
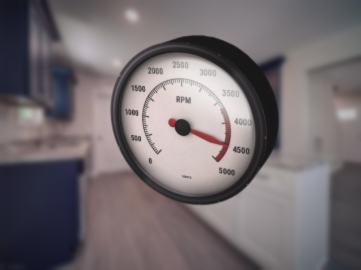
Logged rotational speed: **4500** rpm
